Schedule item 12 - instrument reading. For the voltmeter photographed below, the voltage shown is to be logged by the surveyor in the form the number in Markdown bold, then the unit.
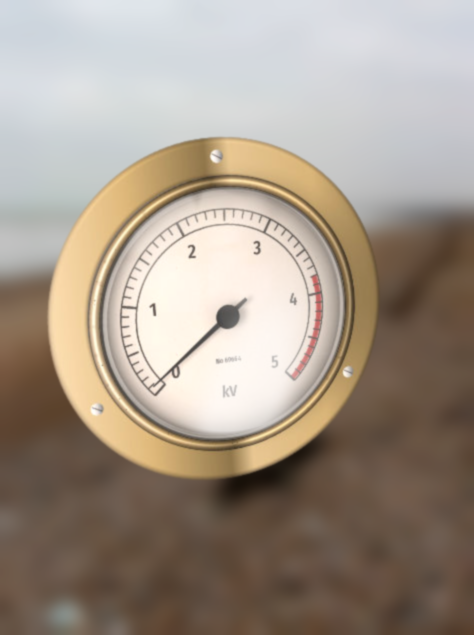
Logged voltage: **0.1** kV
